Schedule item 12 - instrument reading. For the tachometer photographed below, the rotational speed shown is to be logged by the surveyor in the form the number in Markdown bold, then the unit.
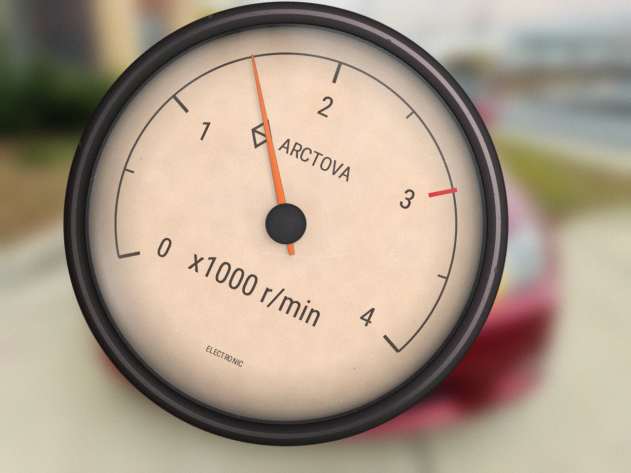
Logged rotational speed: **1500** rpm
